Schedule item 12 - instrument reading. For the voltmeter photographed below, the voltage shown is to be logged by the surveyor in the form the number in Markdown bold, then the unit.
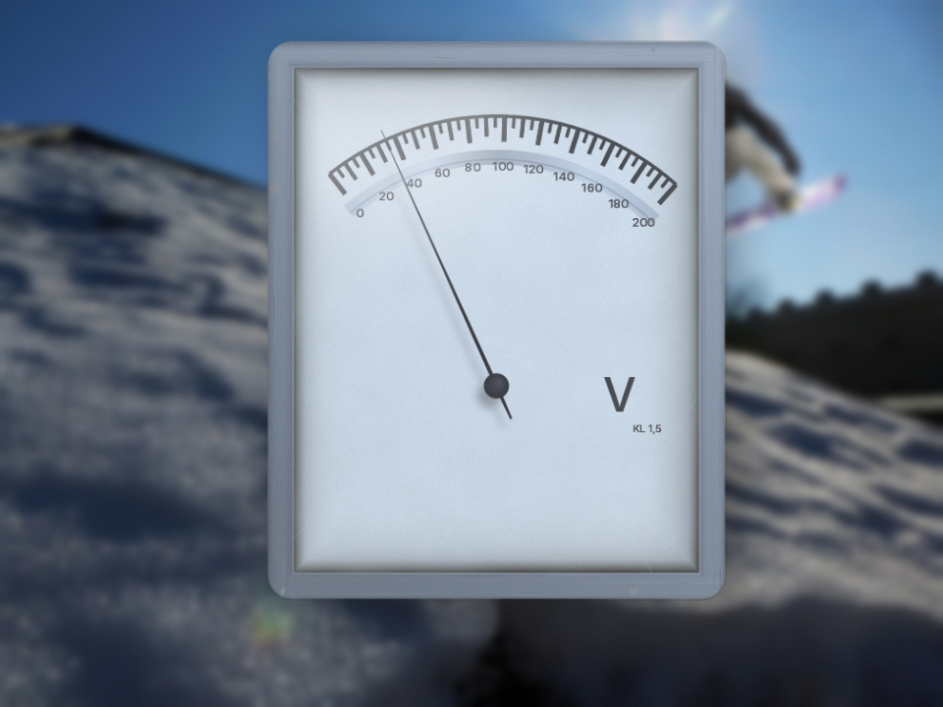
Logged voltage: **35** V
